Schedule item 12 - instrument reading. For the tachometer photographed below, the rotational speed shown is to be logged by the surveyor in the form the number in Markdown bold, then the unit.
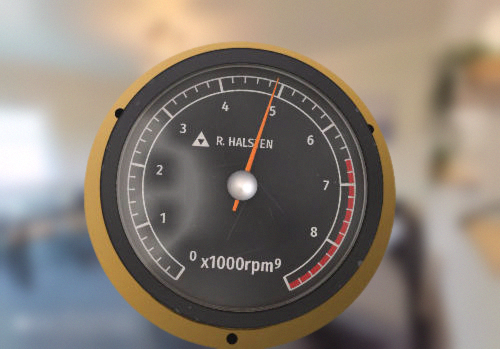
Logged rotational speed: **4900** rpm
